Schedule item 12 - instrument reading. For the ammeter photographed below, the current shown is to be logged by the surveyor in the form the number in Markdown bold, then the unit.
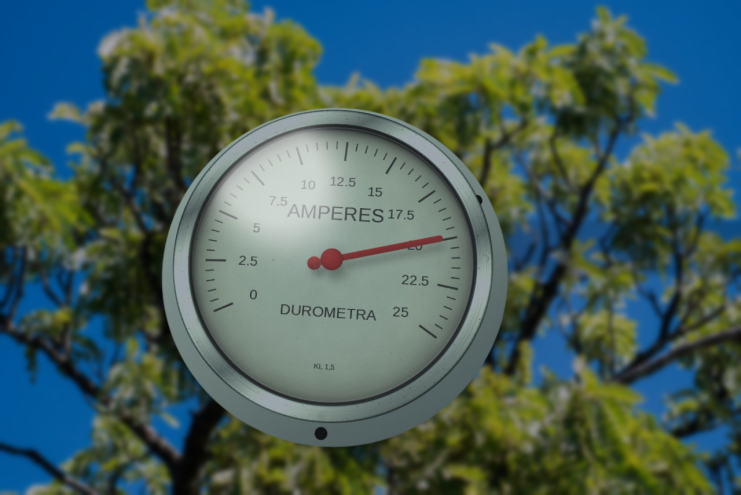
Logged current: **20** A
